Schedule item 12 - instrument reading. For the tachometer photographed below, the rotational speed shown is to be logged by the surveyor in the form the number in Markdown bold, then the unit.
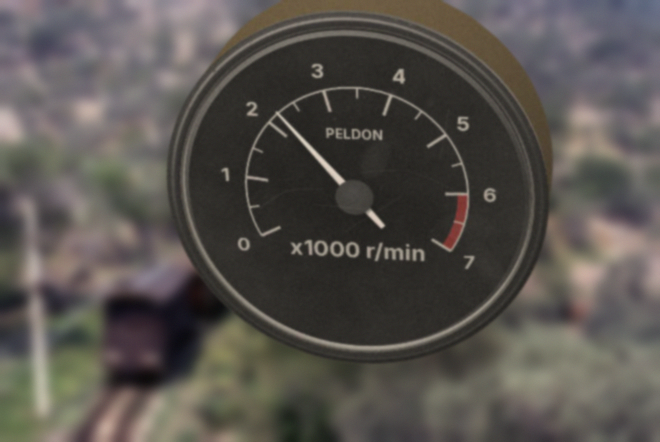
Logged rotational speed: **2250** rpm
